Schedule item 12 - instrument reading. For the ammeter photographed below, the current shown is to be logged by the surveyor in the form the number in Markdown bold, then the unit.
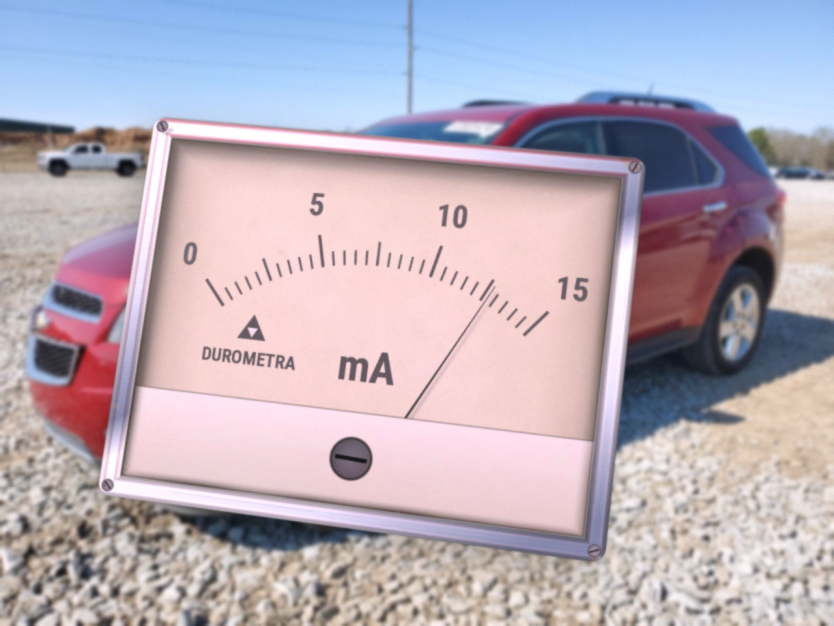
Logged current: **12.75** mA
